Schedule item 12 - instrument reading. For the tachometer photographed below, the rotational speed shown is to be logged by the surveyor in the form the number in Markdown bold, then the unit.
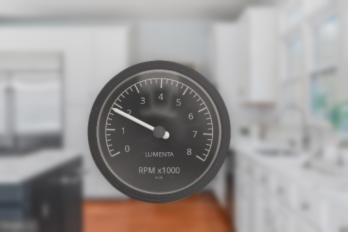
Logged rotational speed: **1800** rpm
